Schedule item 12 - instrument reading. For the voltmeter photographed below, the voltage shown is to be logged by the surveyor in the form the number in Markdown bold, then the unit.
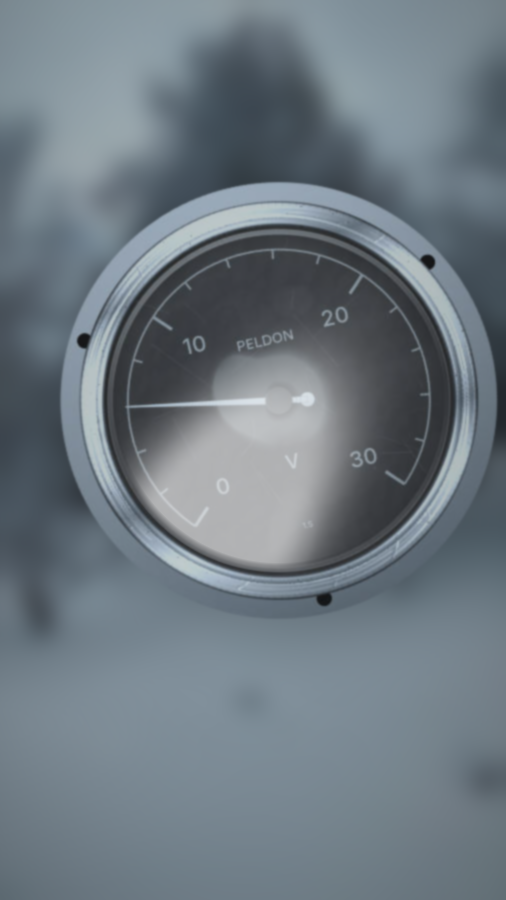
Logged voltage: **6** V
